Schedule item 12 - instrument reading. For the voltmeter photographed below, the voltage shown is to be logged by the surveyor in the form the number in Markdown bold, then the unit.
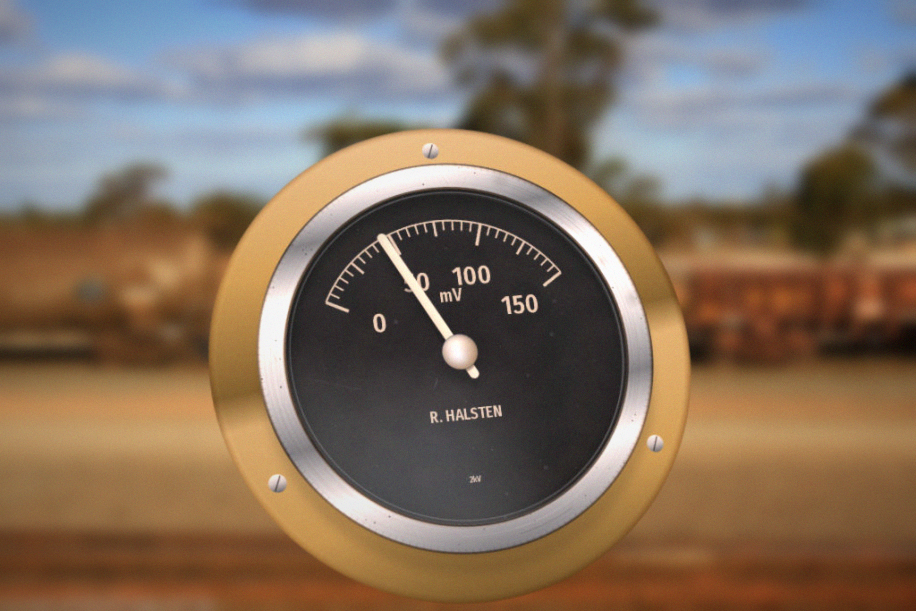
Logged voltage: **45** mV
